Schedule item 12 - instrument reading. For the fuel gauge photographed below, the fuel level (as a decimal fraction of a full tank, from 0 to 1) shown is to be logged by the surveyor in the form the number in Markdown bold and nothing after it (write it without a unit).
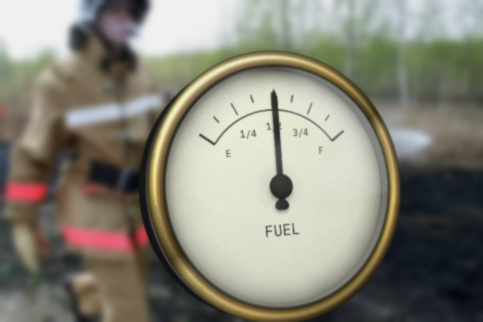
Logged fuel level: **0.5**
